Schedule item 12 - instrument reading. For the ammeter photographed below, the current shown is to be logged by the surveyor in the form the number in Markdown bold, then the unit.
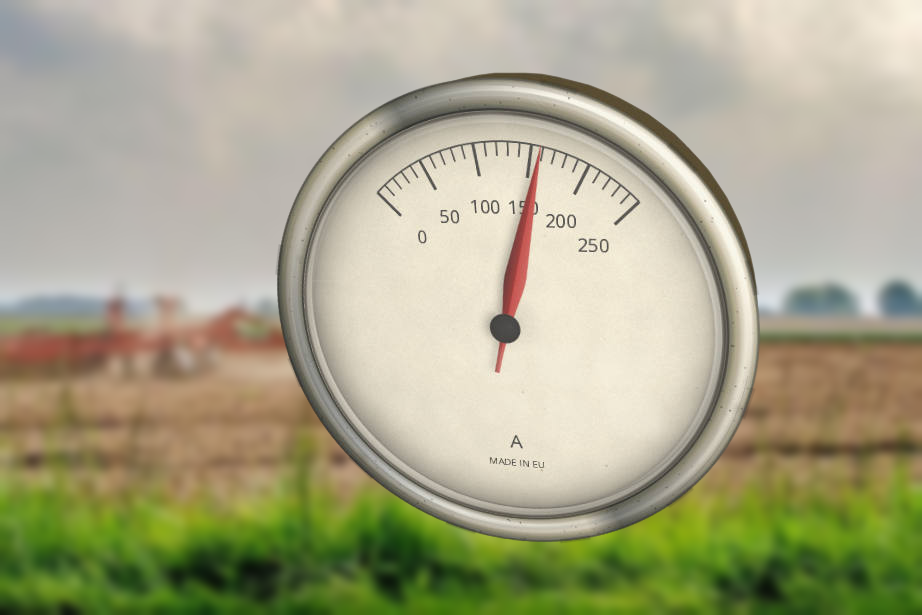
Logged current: **160** A
